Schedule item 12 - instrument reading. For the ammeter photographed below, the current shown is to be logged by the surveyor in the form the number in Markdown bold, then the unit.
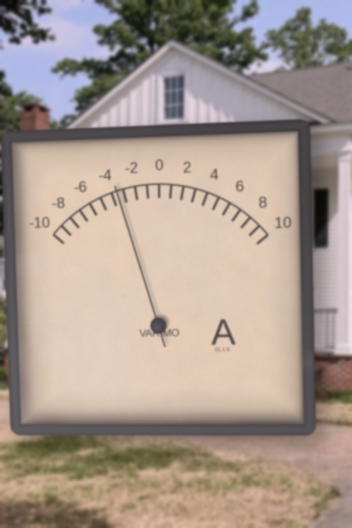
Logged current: **-3.5** A
